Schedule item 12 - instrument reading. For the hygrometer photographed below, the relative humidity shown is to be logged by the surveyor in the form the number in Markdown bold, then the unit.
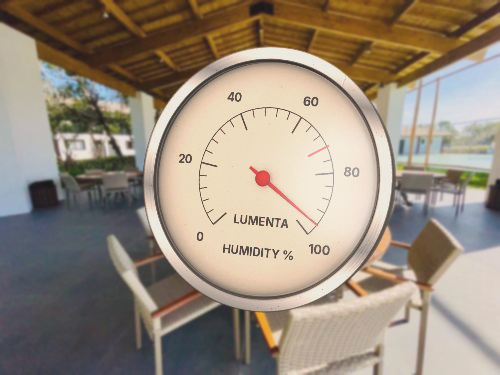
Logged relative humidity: **96** %
